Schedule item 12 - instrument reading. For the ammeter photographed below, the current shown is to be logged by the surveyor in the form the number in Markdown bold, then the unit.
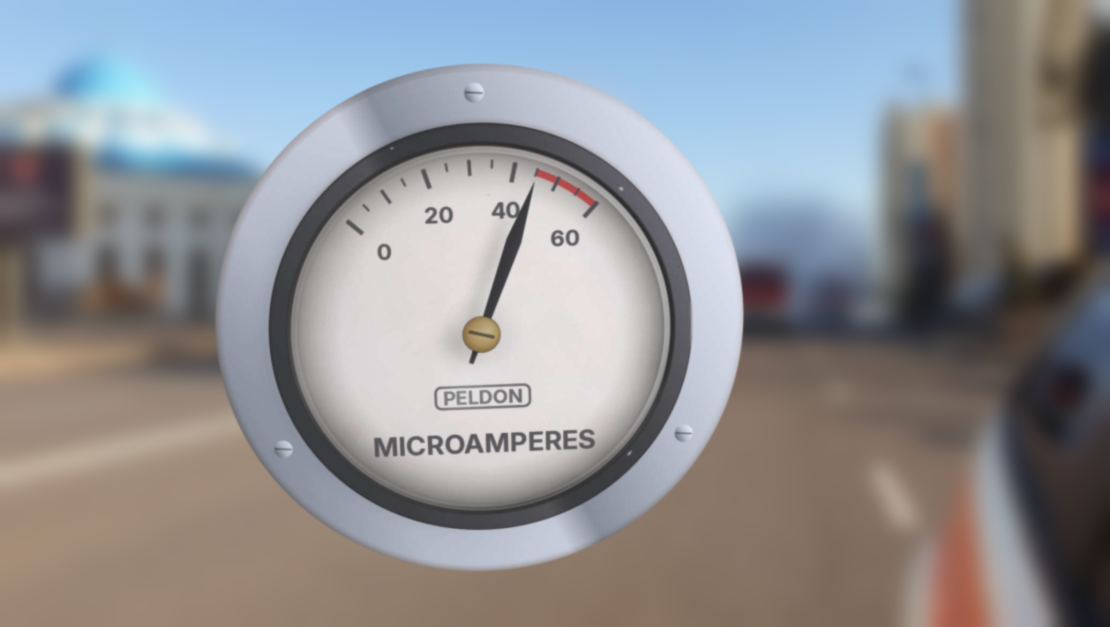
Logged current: **45** µA
